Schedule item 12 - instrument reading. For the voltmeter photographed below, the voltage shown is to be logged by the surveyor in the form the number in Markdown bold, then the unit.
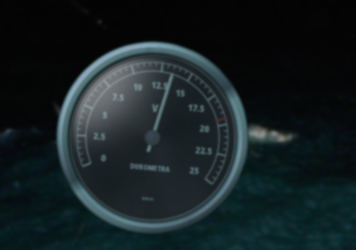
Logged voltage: **13.5** V
